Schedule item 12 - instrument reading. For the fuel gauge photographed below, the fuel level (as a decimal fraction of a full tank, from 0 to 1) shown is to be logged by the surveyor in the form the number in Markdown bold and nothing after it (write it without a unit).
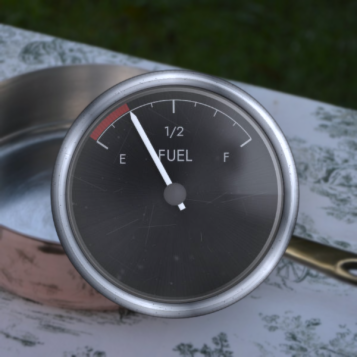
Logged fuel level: **0.25**
